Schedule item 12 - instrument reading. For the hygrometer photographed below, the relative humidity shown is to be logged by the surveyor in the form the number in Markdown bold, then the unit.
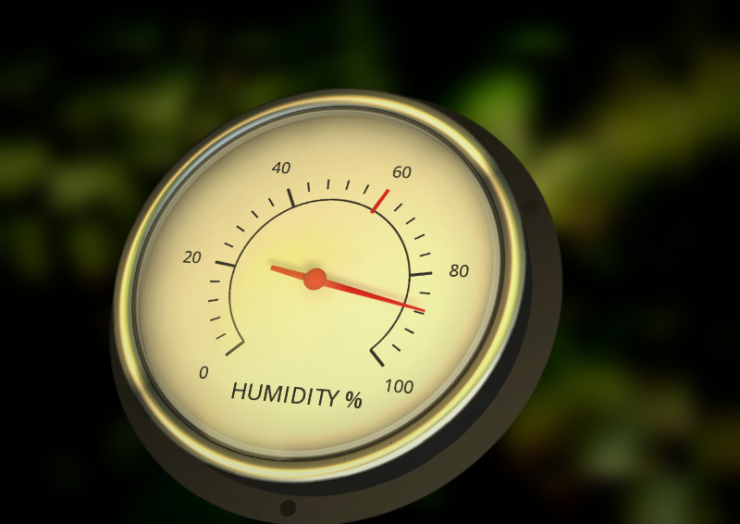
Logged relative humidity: **88** %
